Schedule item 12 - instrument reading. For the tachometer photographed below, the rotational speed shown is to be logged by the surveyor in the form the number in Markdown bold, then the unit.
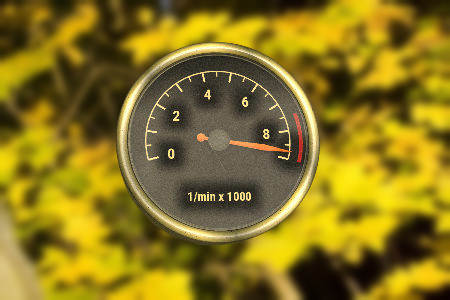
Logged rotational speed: **8750** rpm
